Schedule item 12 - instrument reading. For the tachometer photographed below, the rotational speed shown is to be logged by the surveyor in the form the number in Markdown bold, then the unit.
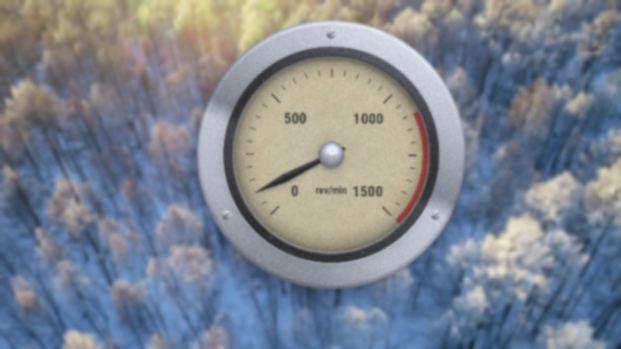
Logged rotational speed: **100** rpm
